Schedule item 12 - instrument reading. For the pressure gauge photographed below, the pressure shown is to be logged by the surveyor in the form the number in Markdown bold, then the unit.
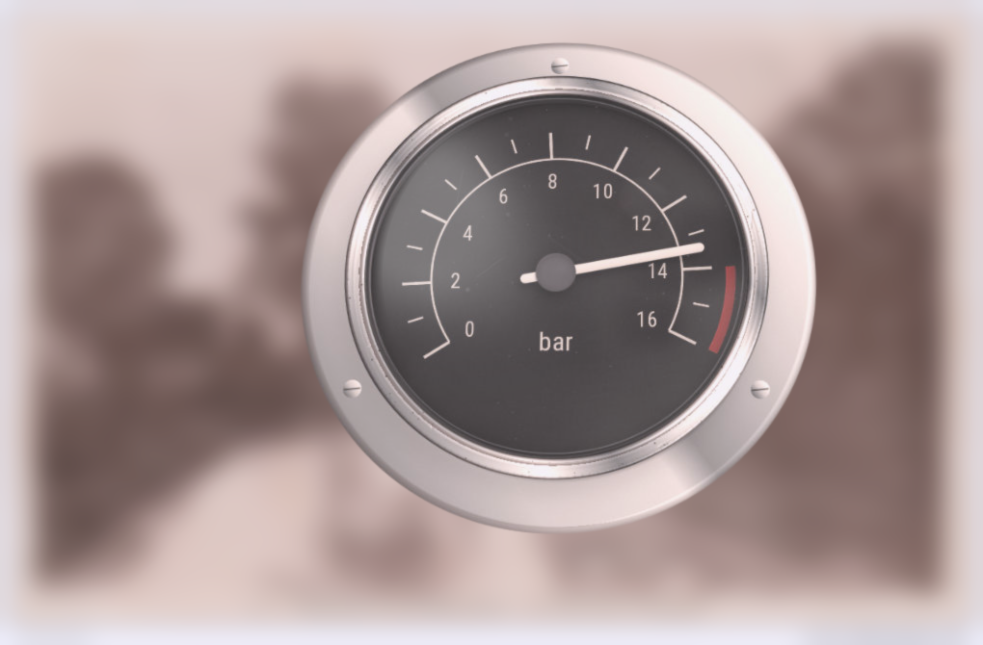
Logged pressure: **13.5** bar
